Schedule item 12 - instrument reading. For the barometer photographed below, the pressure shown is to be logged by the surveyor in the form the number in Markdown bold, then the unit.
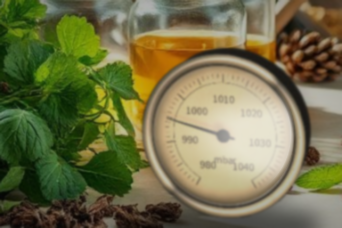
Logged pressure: **995** mbar
